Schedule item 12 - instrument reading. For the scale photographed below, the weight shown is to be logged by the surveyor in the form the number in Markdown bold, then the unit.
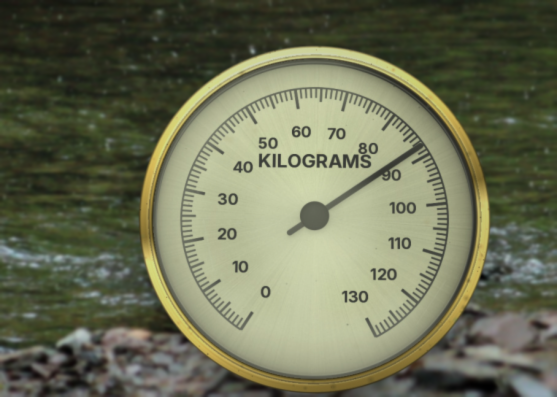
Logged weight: **88** kg
